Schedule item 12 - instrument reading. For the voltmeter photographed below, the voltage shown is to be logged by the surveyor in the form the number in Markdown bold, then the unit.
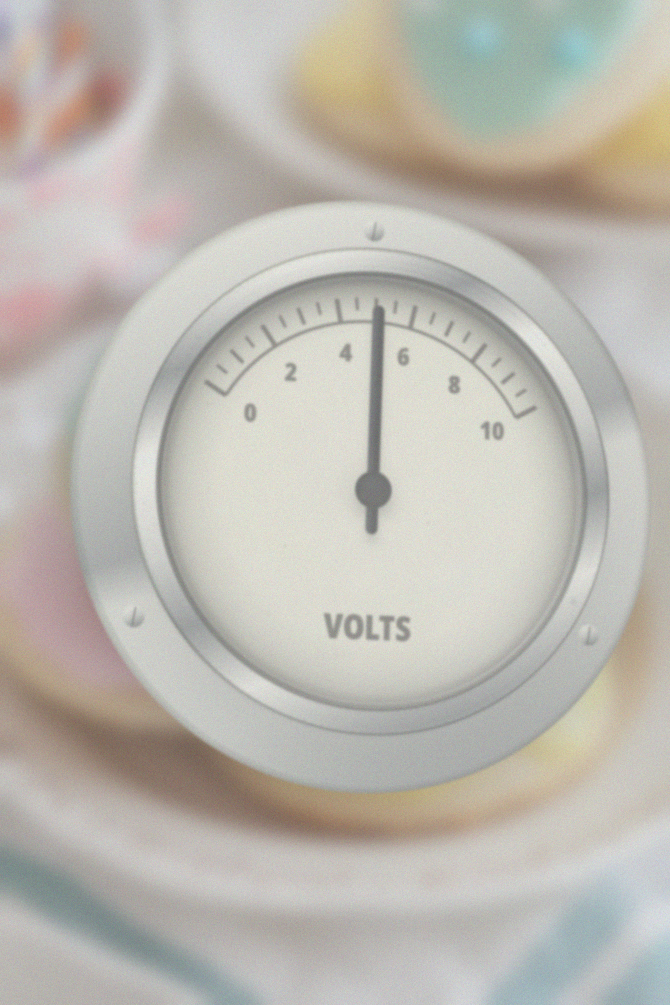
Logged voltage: **5** V
